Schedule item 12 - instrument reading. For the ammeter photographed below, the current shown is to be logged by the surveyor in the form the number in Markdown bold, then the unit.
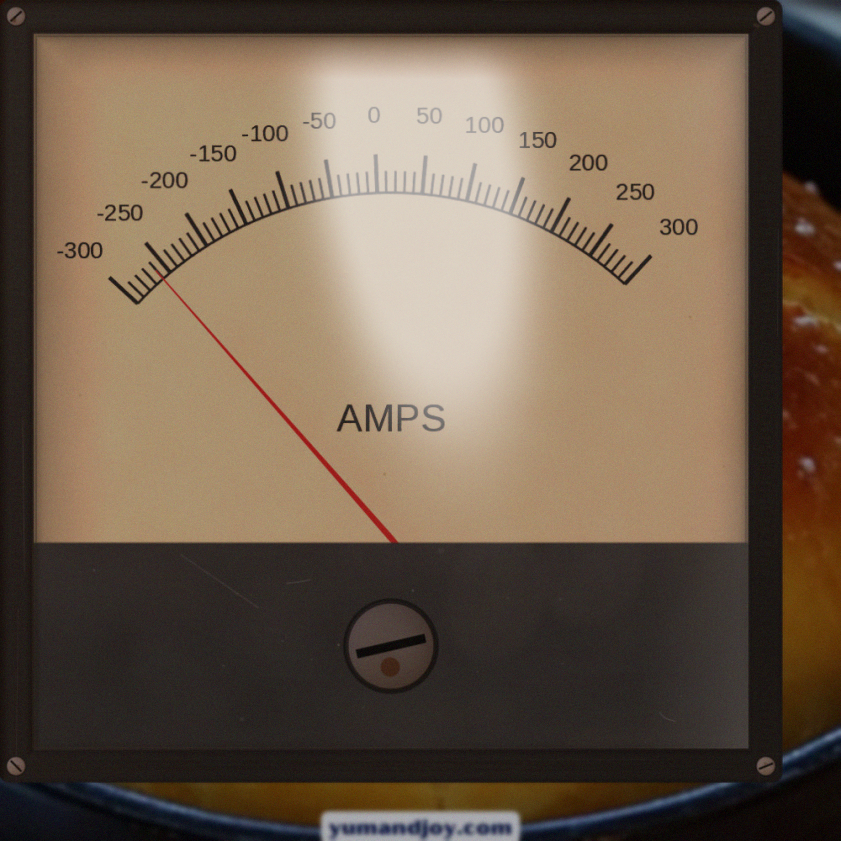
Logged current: **-260** A
